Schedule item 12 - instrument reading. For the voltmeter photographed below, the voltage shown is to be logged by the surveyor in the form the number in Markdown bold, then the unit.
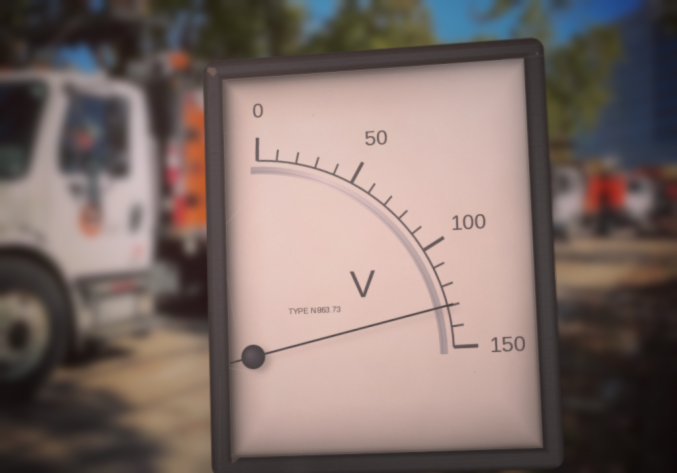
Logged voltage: **130** V
